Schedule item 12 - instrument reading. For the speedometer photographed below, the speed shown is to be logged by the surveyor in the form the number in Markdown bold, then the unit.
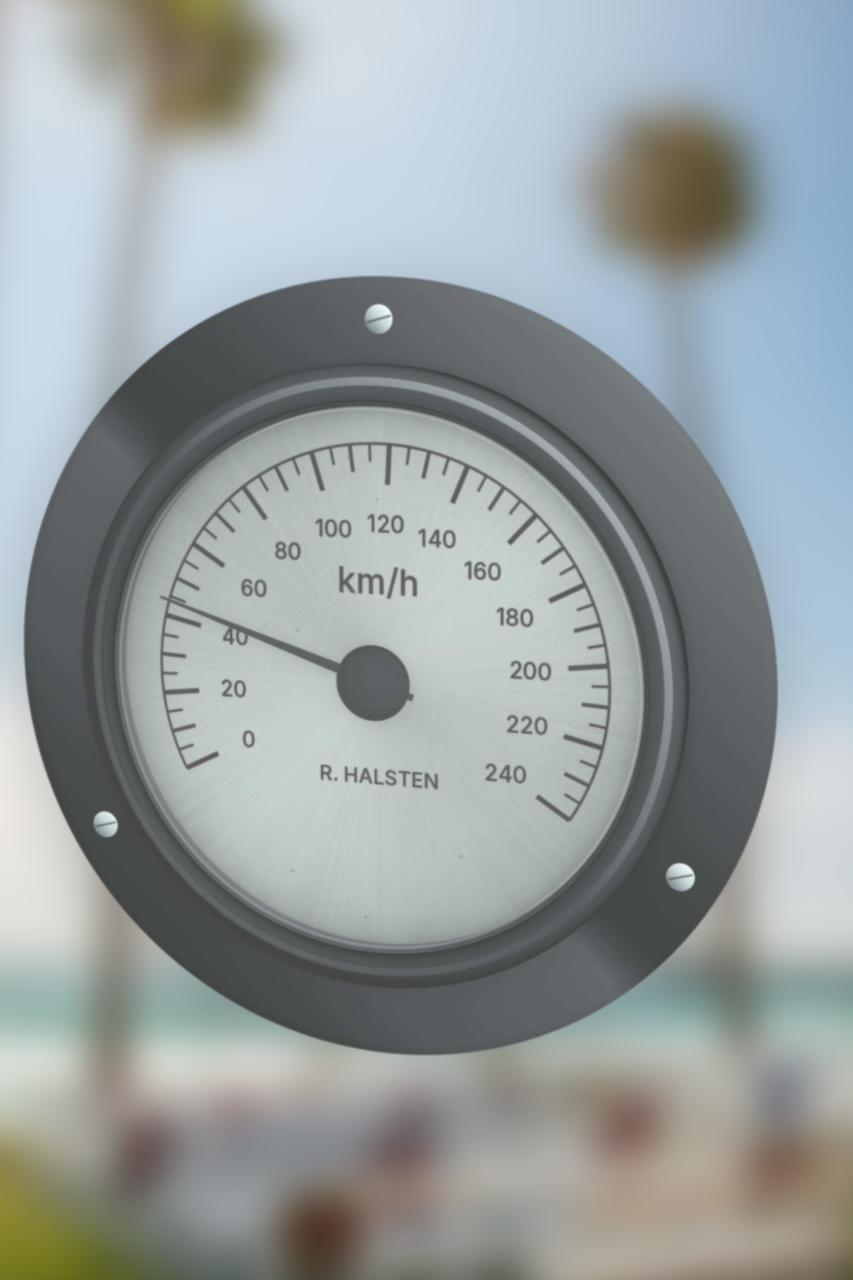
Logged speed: **45** km/h
